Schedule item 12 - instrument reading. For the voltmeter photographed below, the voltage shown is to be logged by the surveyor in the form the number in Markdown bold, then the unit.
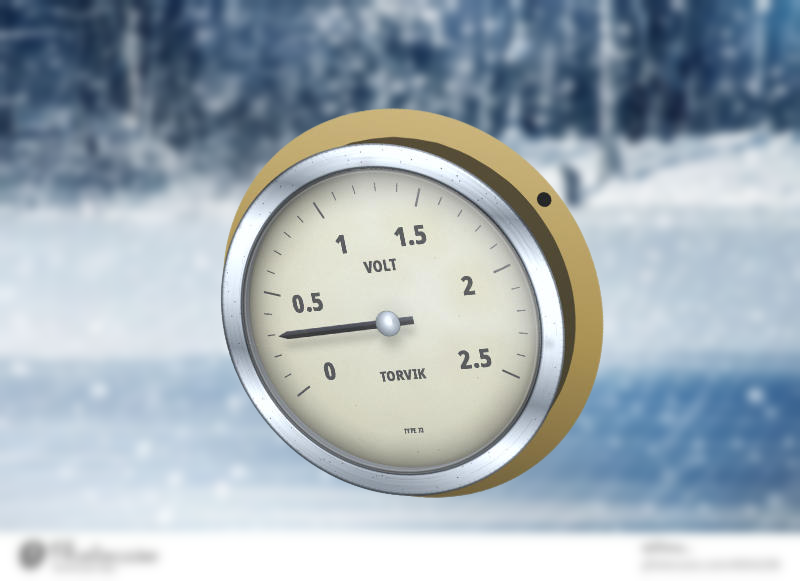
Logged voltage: **0.3** V
